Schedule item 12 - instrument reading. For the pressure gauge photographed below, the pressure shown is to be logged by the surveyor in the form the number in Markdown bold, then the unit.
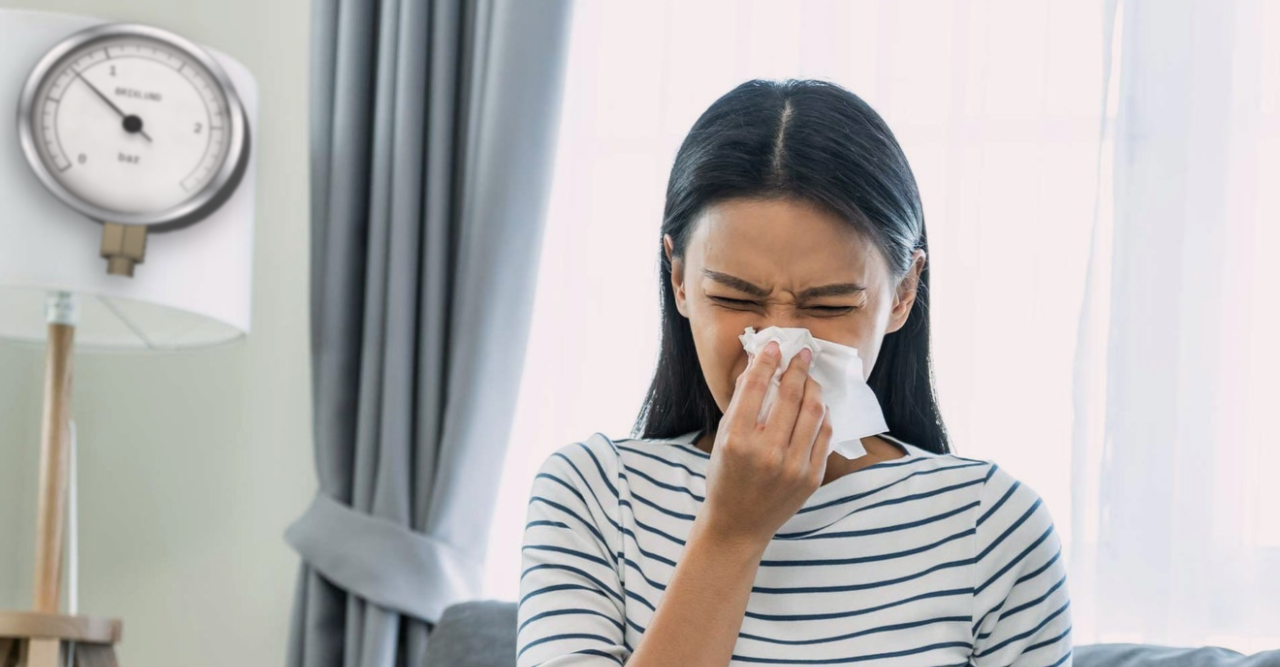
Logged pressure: **0.75** bar
